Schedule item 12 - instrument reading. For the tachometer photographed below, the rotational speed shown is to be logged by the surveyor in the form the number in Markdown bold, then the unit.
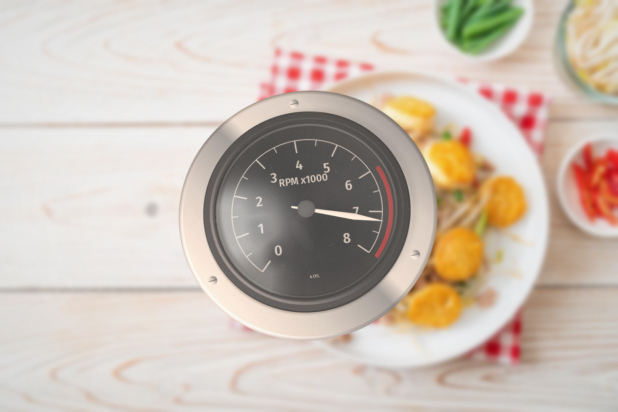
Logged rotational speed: **7250** rpm
